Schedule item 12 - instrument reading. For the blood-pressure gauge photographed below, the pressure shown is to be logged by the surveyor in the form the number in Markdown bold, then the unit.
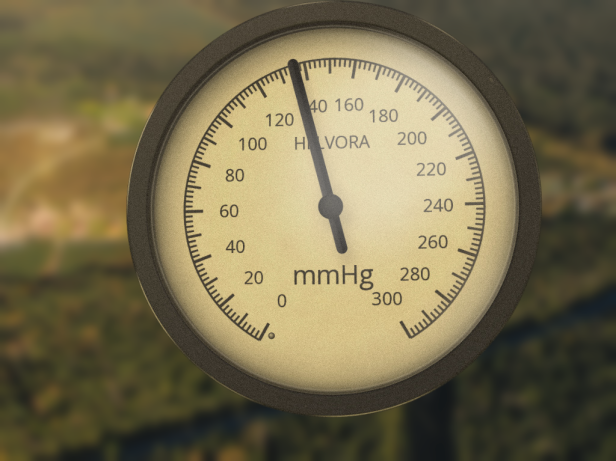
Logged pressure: **136** mmHg
